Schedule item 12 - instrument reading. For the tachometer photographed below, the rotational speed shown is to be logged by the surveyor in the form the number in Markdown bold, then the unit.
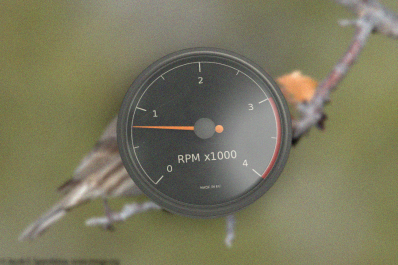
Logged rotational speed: **750** rpm
